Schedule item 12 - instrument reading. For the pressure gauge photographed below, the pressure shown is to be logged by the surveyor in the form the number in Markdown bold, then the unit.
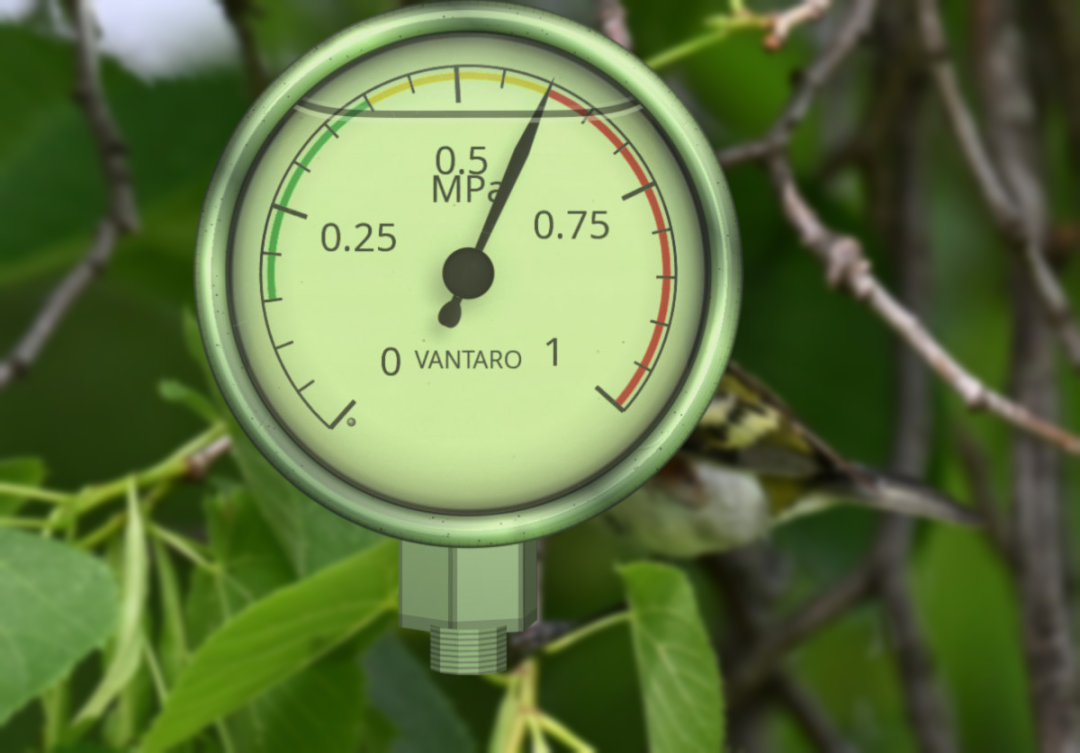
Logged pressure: **0.6** MPa
